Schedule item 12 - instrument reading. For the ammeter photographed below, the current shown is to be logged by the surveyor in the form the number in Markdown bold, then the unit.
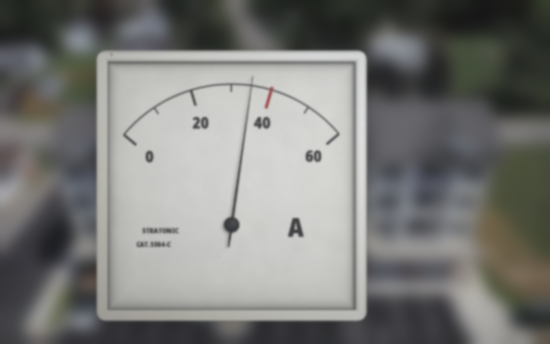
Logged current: **35** A
